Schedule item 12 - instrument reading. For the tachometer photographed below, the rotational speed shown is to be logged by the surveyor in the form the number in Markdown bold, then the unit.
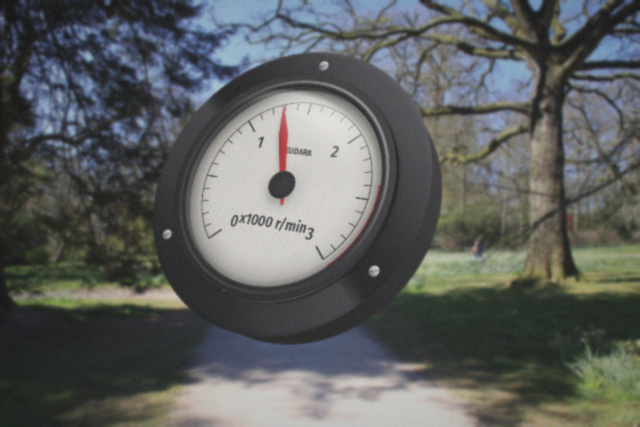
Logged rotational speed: **1300** rpm
